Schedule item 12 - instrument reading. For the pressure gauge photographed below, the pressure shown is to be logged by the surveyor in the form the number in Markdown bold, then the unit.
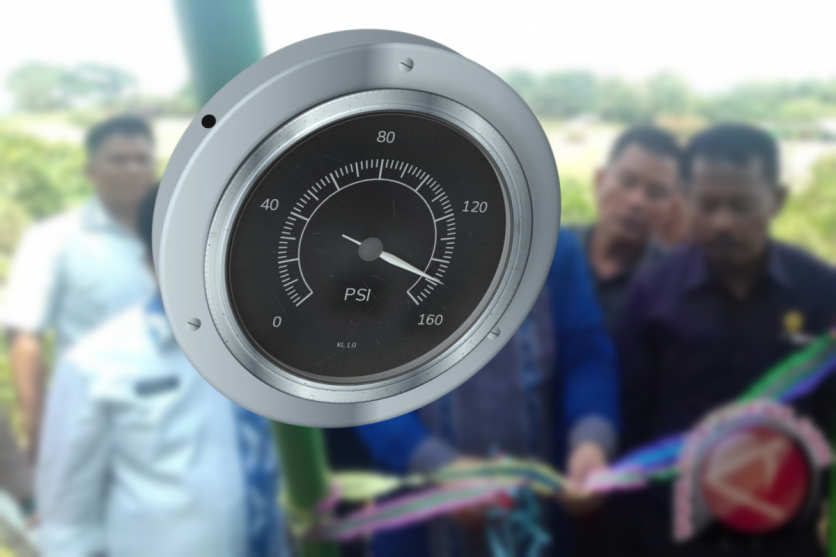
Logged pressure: **148** psi
